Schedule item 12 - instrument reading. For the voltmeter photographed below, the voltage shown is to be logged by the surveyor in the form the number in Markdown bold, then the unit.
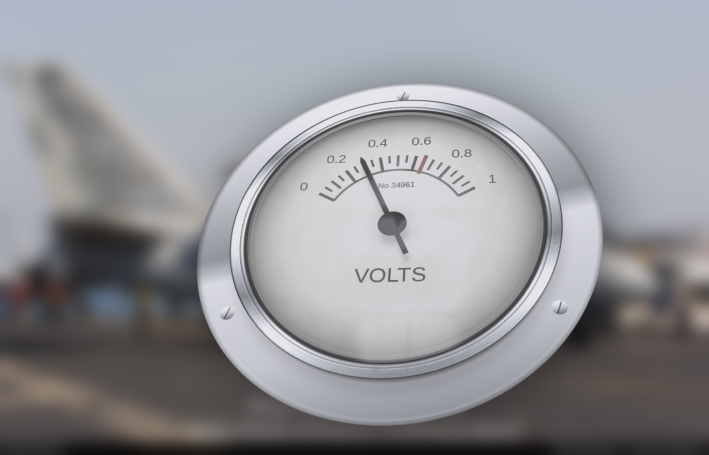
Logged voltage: **0.3** V
